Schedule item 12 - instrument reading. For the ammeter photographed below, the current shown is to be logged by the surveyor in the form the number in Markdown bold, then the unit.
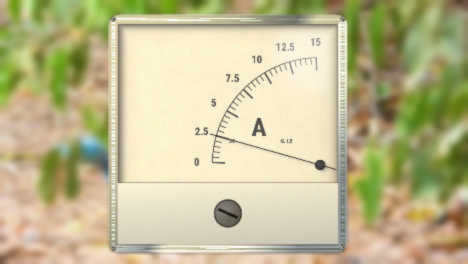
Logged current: **2.5** A
